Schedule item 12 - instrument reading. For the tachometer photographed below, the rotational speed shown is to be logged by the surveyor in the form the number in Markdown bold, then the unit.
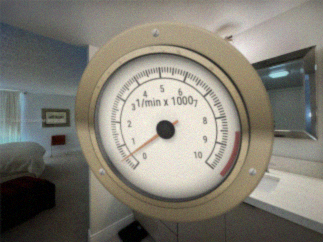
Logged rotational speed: **500** rpm
